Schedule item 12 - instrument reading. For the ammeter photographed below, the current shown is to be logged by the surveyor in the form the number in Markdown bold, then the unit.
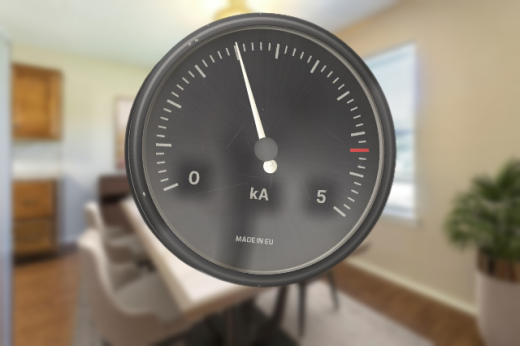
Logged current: **2** kA
